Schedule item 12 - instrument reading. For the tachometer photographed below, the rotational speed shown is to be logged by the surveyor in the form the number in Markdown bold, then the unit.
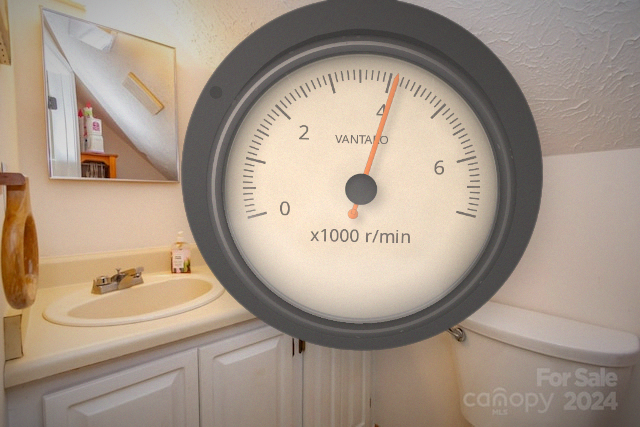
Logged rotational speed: **4100** rpm
